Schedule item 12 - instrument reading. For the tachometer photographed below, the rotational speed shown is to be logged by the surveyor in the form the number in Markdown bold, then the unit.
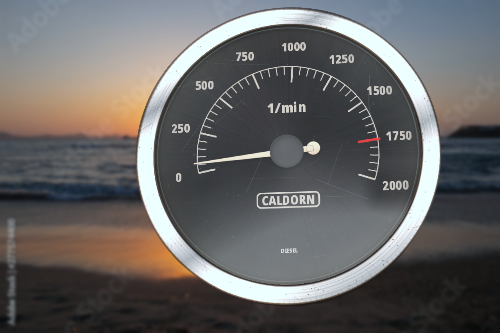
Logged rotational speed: **50** rpm
